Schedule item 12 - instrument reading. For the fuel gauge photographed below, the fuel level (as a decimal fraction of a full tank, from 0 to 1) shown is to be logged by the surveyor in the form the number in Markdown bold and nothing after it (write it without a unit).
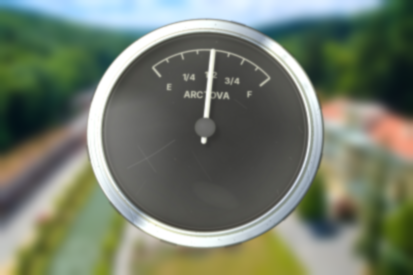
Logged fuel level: **0.5**
